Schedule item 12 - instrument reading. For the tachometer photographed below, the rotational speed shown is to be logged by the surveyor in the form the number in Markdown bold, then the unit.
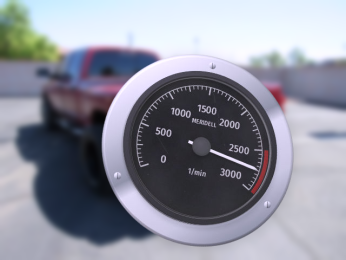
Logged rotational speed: **2750** rpm
